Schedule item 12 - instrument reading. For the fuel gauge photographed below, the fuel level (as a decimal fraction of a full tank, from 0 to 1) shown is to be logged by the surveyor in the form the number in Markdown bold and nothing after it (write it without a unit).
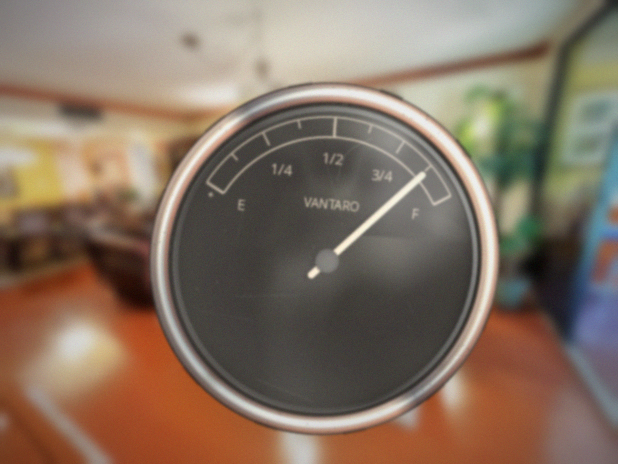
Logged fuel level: **0.875**
